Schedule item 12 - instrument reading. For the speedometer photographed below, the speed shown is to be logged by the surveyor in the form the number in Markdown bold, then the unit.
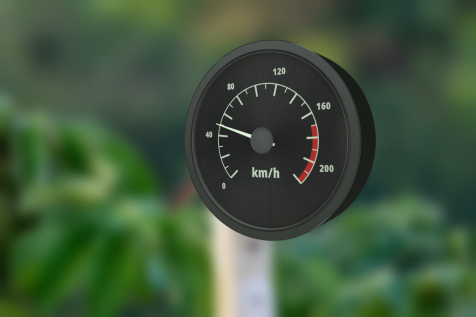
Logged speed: **50** km/h
